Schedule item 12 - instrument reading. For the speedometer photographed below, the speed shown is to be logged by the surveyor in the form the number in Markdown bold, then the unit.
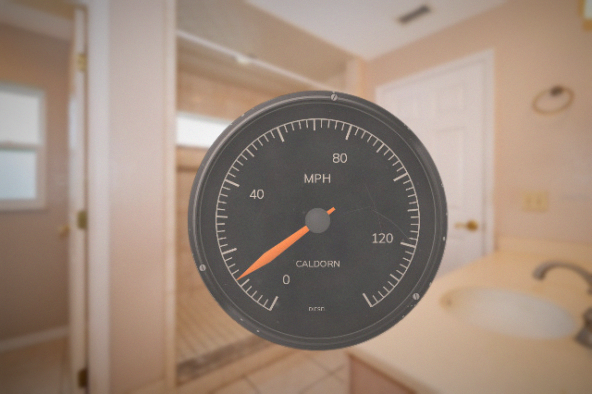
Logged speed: **12** mph
